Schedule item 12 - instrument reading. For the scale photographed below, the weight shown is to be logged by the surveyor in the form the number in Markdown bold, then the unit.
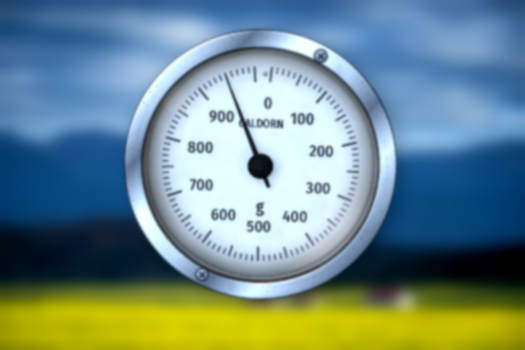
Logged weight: **950** g
